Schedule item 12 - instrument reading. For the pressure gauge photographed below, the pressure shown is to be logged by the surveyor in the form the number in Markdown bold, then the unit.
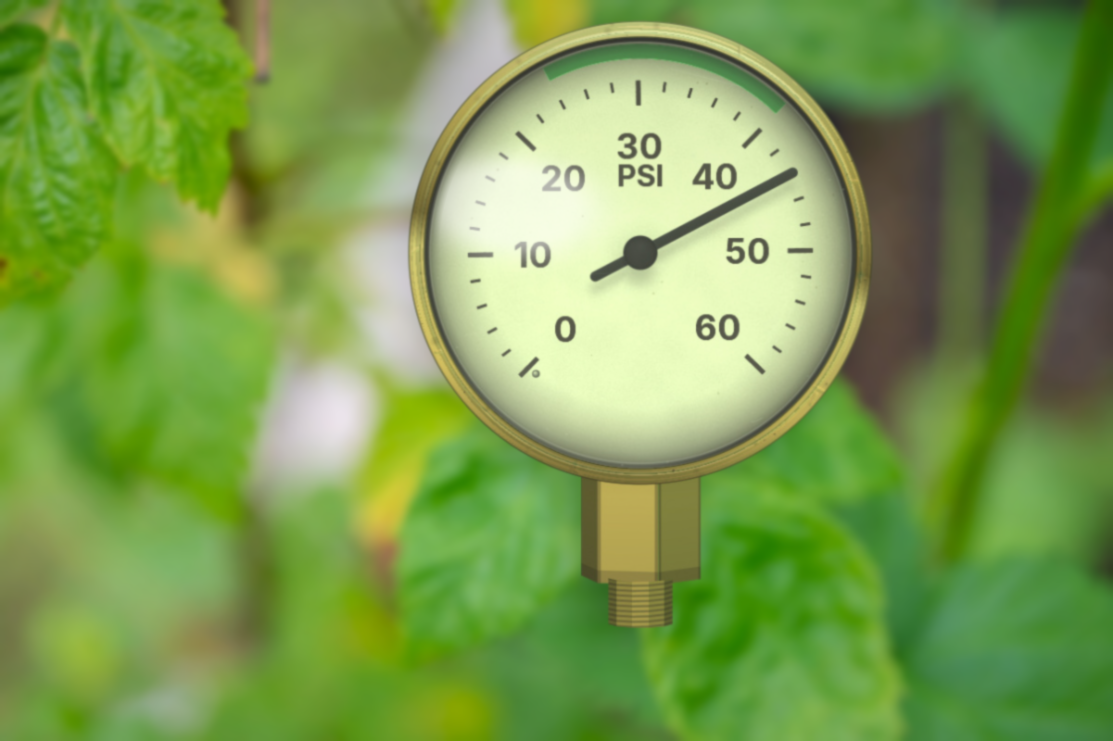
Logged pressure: **44** psi
